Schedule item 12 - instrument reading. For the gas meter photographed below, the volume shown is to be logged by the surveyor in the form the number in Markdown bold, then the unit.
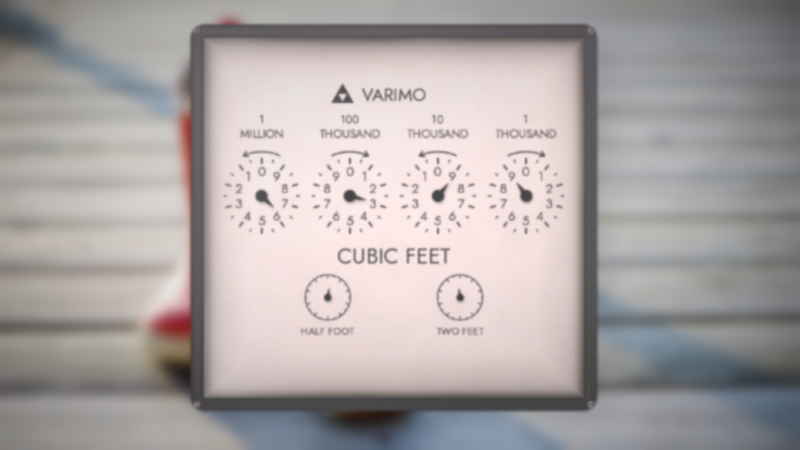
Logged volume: **628900** ft³
